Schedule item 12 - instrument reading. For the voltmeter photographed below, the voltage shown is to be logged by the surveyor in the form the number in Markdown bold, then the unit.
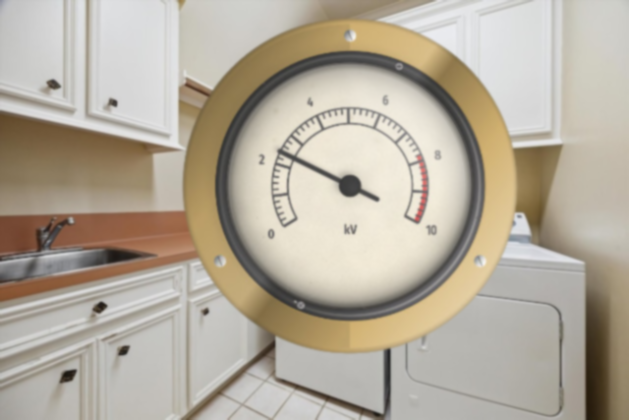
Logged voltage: **2.4** kV
